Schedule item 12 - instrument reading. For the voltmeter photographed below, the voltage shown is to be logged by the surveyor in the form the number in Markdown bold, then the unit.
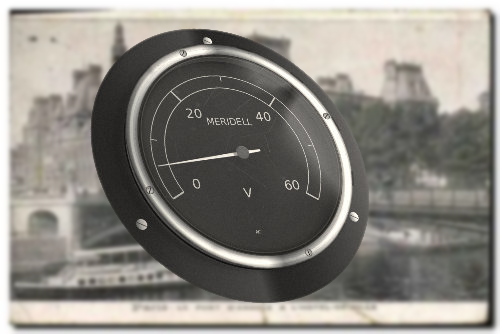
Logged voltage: **5** V
